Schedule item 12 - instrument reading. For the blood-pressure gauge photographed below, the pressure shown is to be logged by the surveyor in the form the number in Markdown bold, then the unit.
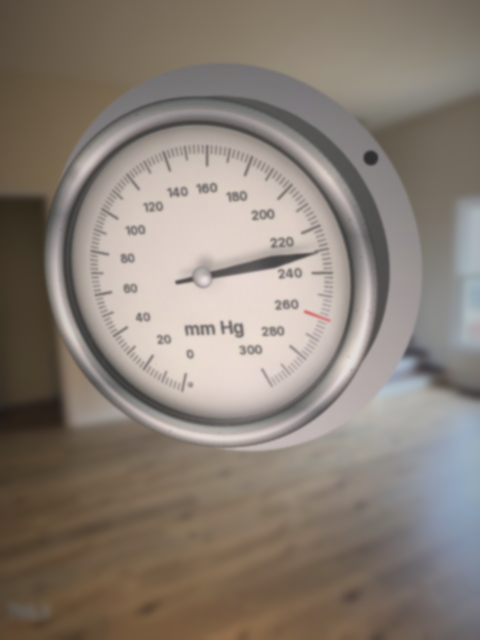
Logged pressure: **230** mmHg
